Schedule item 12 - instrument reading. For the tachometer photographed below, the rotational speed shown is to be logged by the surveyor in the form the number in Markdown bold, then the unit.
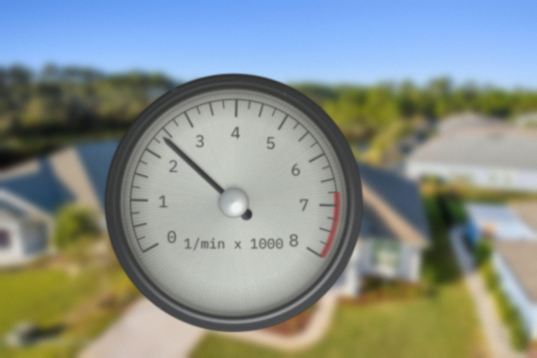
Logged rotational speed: **2375** rpm
